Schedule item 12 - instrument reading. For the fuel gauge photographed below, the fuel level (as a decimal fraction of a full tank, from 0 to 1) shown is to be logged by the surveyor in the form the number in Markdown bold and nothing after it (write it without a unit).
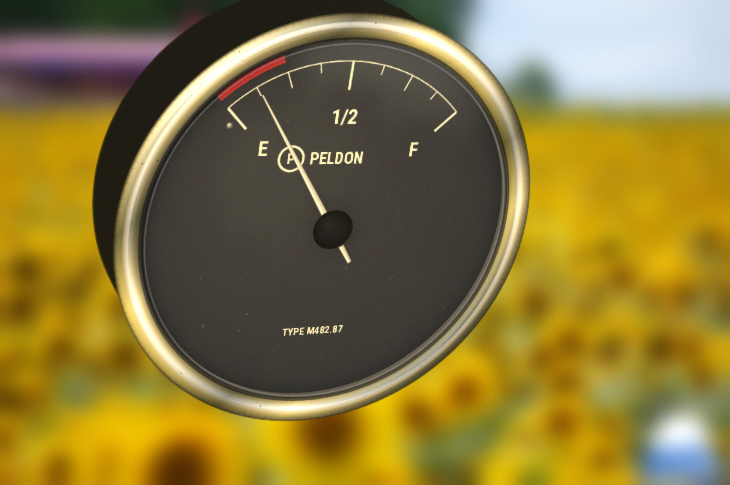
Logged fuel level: **0.125**
